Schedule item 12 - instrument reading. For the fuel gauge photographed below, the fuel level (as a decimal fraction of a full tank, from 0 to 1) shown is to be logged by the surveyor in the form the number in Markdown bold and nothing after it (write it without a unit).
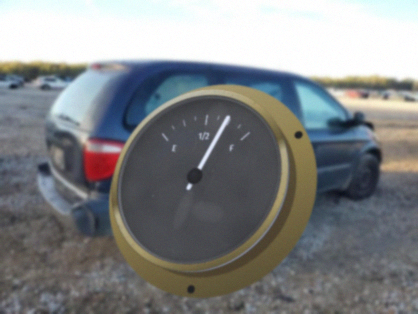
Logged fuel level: **0.75**
